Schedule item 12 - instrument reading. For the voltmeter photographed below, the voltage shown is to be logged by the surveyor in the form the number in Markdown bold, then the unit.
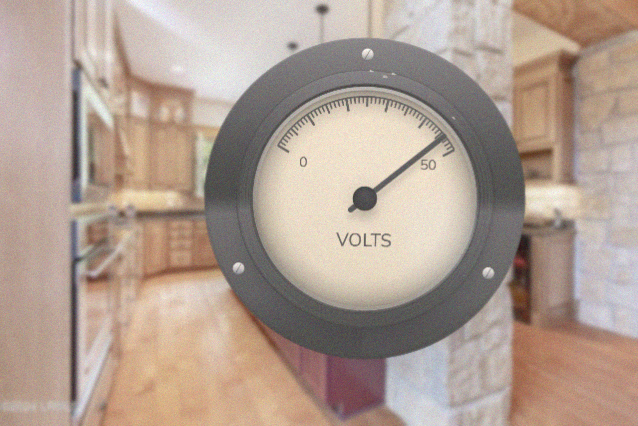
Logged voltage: **46** V
